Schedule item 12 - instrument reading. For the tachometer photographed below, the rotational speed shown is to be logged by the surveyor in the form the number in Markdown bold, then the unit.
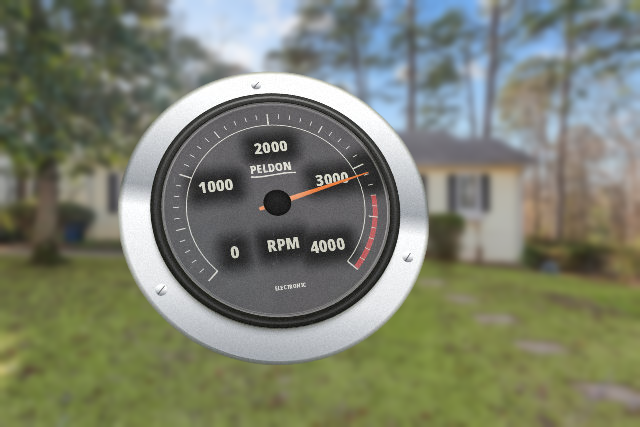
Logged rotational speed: **3100** rpm
